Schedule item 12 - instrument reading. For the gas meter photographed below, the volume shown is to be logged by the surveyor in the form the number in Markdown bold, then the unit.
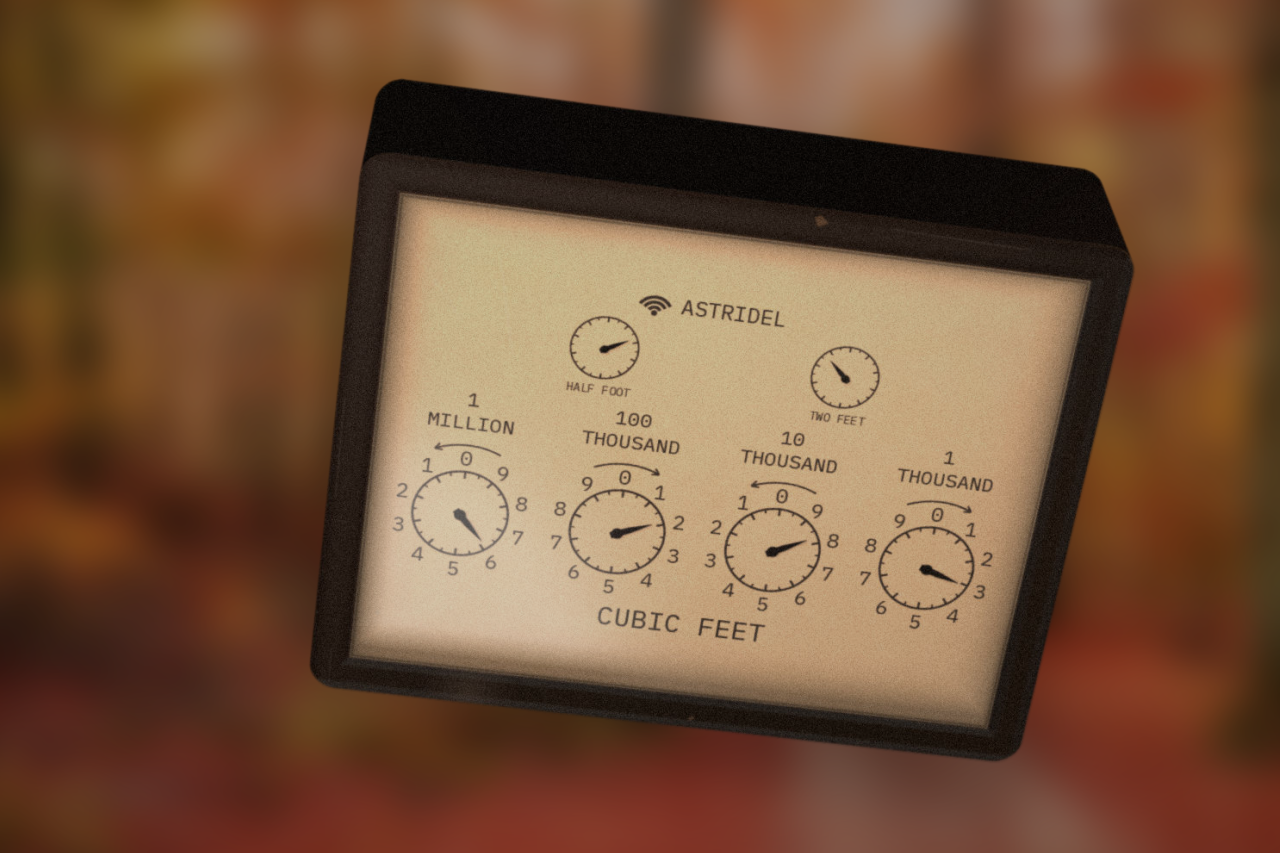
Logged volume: **618300** ft³
